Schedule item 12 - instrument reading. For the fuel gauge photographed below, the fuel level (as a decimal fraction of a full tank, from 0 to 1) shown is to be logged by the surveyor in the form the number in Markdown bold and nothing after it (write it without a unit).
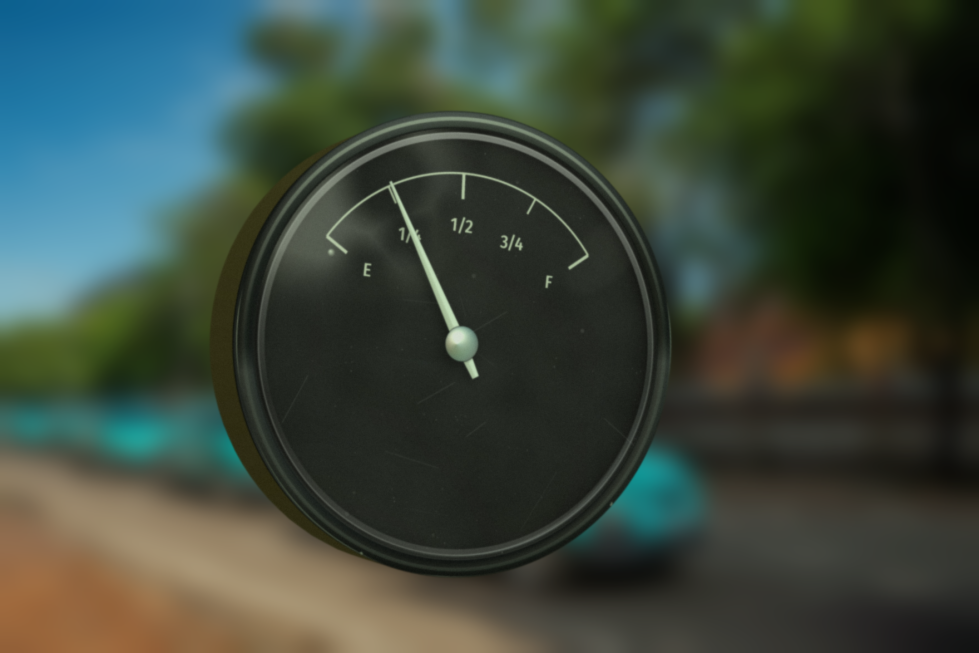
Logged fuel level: **0.25**
